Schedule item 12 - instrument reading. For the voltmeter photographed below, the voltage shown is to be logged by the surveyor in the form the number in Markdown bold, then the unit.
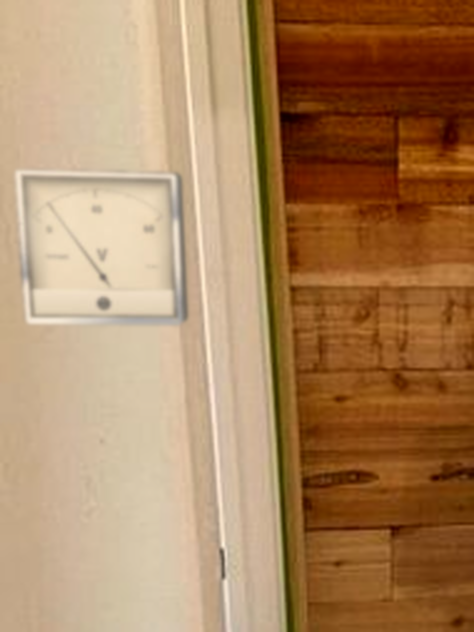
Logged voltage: **20** V
